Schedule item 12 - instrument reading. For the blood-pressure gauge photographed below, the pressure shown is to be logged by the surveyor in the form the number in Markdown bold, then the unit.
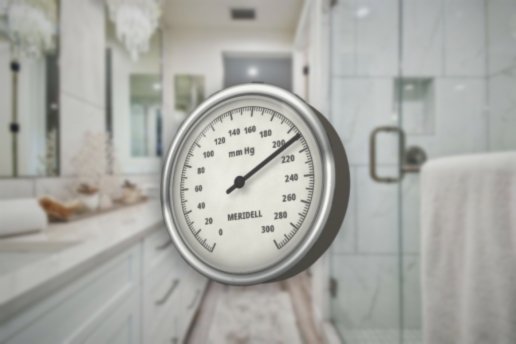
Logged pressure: **210** mmHg
